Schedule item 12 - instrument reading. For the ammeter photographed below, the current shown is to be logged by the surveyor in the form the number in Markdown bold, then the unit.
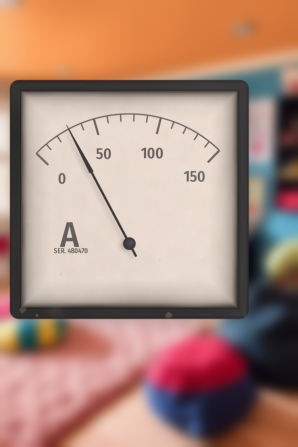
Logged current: **30** A
